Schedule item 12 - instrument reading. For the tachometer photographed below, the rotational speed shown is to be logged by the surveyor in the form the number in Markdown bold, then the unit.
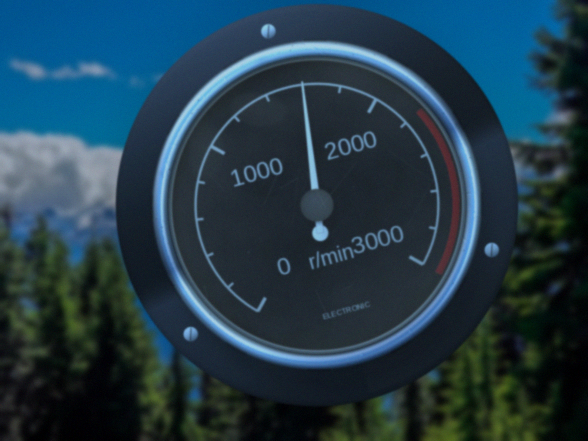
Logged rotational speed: **1600** rpm
